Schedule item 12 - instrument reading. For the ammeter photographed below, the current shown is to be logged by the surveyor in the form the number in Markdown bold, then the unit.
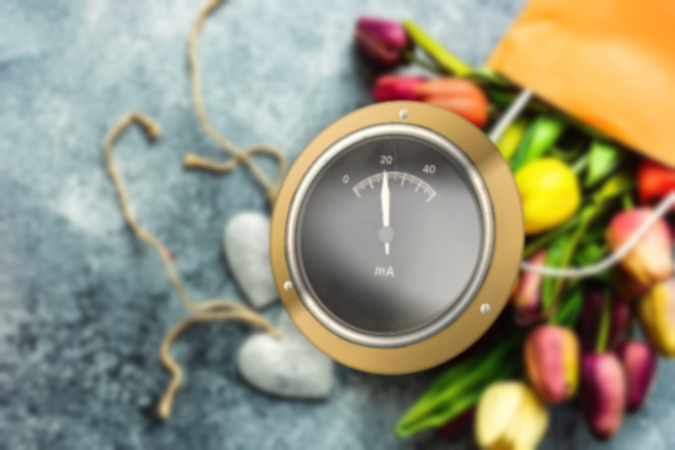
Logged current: **20** mA
